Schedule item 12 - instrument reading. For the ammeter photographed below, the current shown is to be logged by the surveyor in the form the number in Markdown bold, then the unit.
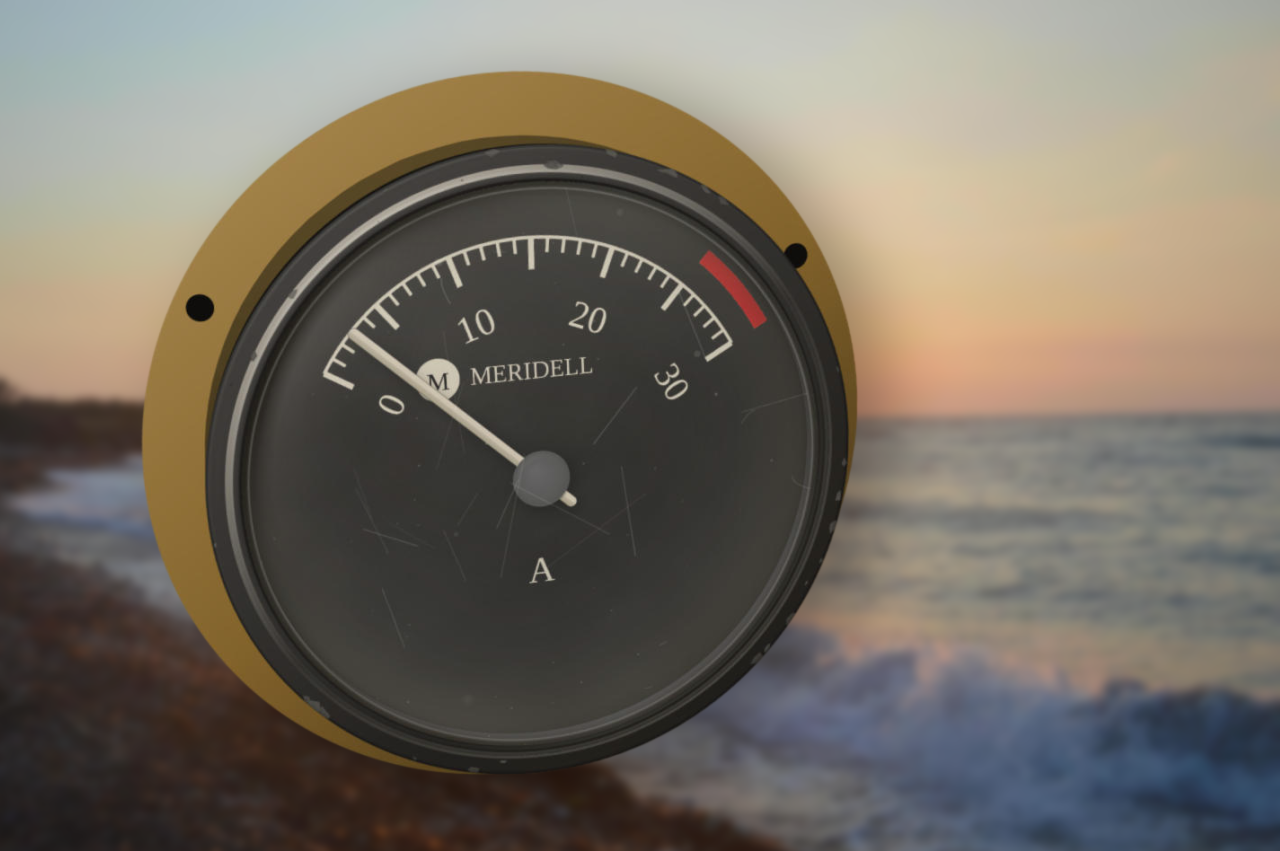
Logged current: **3** A
